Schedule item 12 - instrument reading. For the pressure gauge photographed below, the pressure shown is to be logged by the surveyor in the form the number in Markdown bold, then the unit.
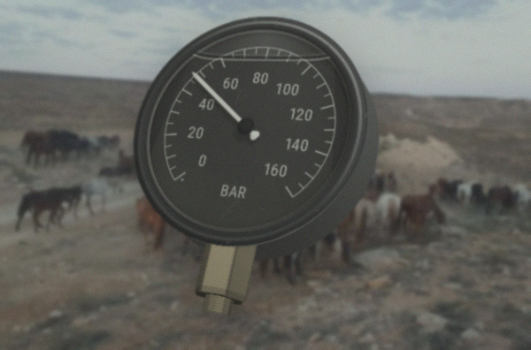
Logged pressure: **47.5** bar
